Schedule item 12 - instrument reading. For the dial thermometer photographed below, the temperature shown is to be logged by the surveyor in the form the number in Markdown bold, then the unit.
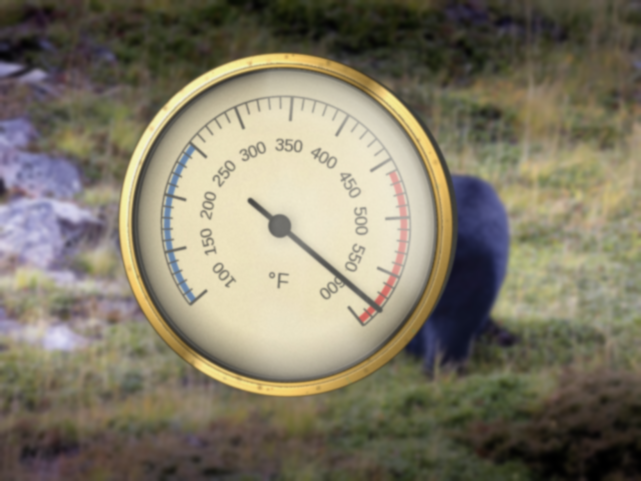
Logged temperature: **580** °F
